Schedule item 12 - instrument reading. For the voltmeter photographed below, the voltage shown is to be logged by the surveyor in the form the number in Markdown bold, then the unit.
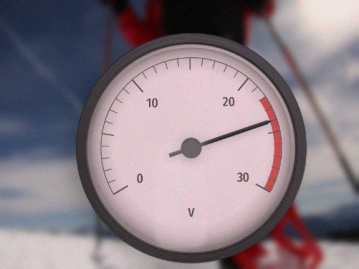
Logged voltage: **24** V
